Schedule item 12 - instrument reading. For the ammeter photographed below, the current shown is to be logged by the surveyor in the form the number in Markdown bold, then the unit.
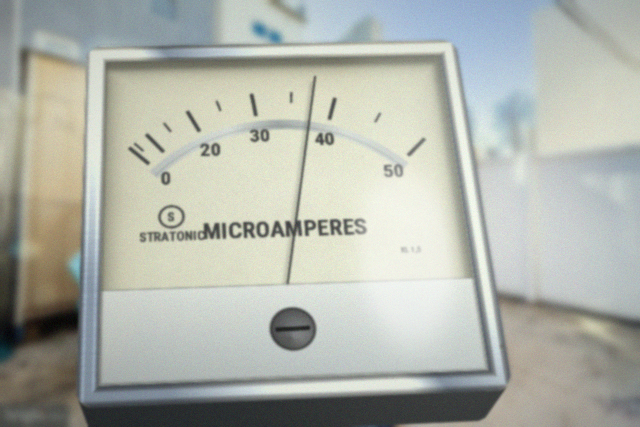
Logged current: **37.5** µA
